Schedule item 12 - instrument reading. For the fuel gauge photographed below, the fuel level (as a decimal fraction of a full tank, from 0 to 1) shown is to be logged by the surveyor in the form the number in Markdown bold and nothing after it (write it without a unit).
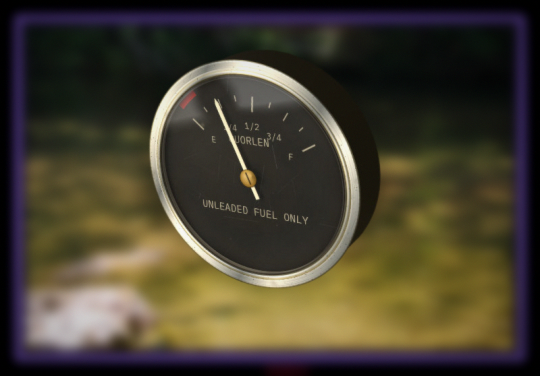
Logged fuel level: **0.25**
